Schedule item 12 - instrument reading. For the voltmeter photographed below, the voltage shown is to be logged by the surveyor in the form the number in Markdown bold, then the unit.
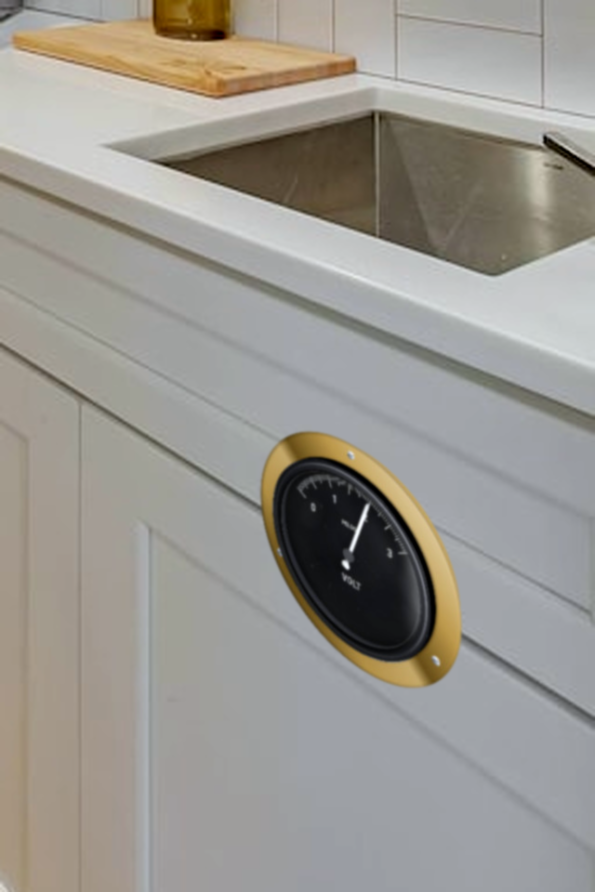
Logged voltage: **2** V
